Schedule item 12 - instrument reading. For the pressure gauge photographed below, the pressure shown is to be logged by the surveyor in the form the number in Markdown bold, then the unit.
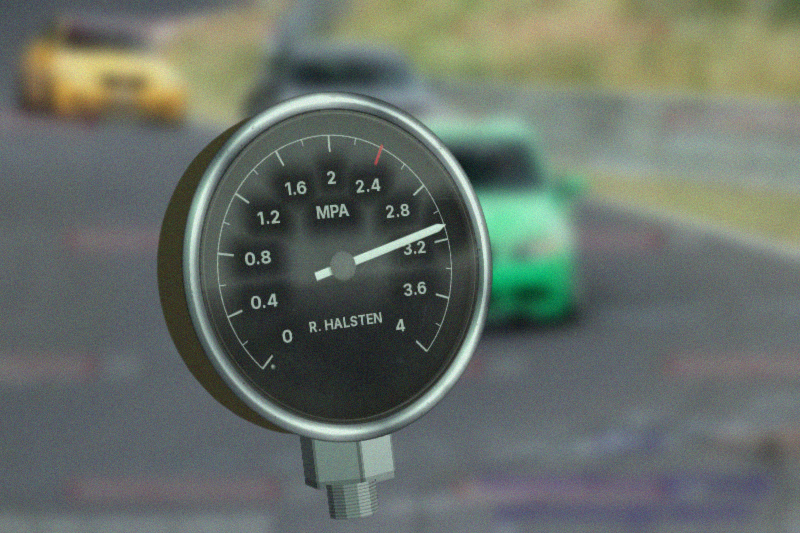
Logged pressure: **3.1** MPa
